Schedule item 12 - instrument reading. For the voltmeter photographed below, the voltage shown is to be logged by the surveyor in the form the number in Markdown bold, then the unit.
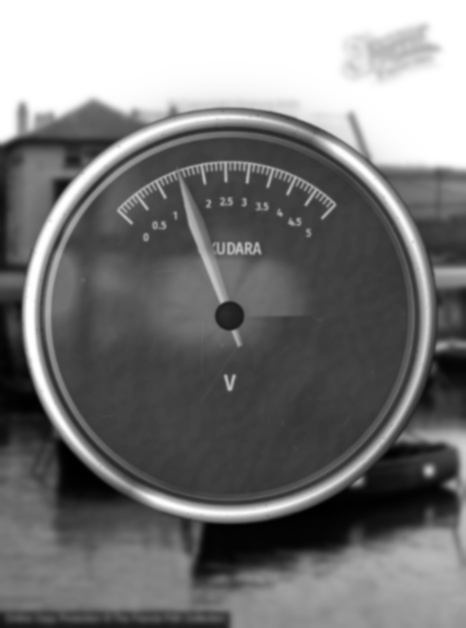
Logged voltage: **1.5** V
